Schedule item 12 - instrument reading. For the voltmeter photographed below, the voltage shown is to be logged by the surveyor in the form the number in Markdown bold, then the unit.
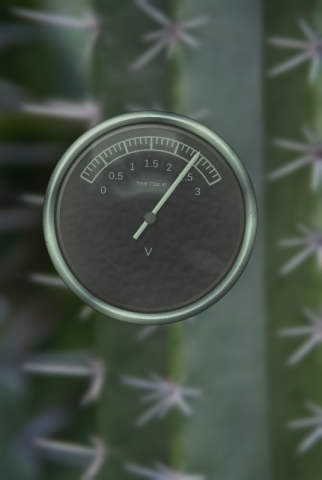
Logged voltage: **2.4** V
